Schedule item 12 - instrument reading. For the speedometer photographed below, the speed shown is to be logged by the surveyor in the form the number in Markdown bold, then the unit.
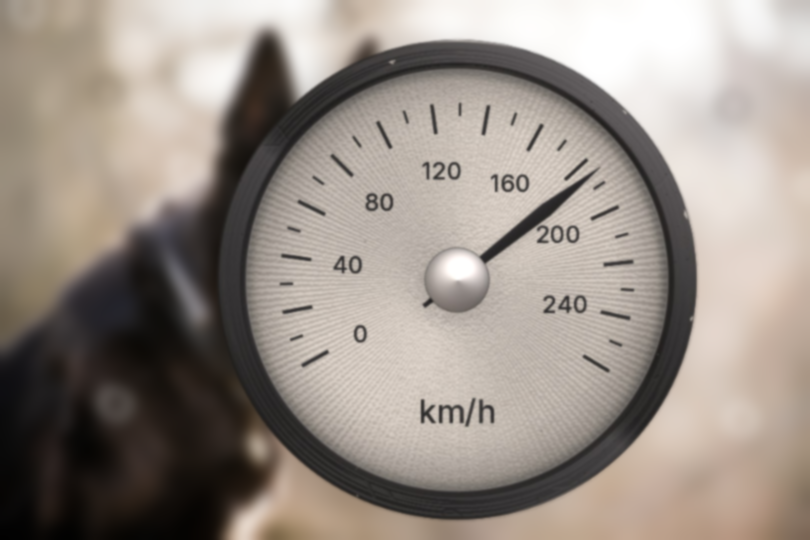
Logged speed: **185** km/h
